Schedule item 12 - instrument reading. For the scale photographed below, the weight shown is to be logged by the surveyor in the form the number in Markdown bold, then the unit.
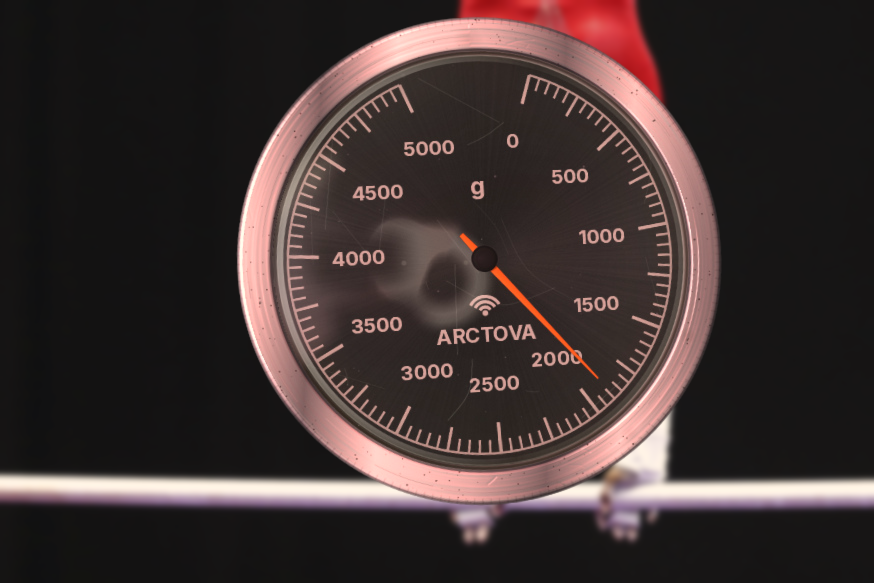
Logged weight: **1900** g
